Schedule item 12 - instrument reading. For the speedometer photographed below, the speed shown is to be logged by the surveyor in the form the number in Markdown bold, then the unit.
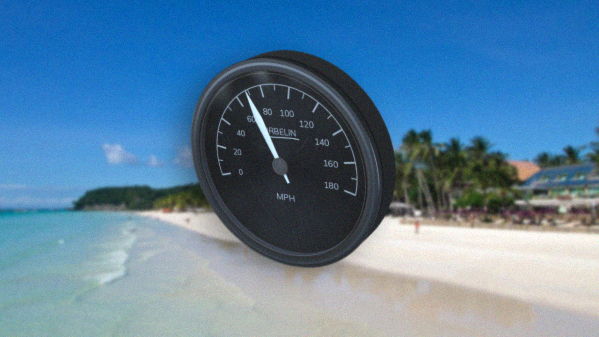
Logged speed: **70** mph
